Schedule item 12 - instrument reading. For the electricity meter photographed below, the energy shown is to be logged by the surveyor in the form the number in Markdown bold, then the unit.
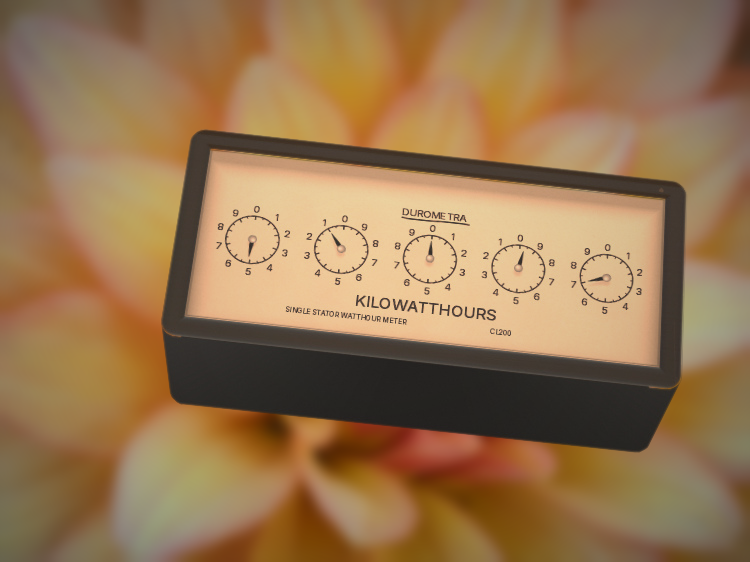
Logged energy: **50997** kWh
